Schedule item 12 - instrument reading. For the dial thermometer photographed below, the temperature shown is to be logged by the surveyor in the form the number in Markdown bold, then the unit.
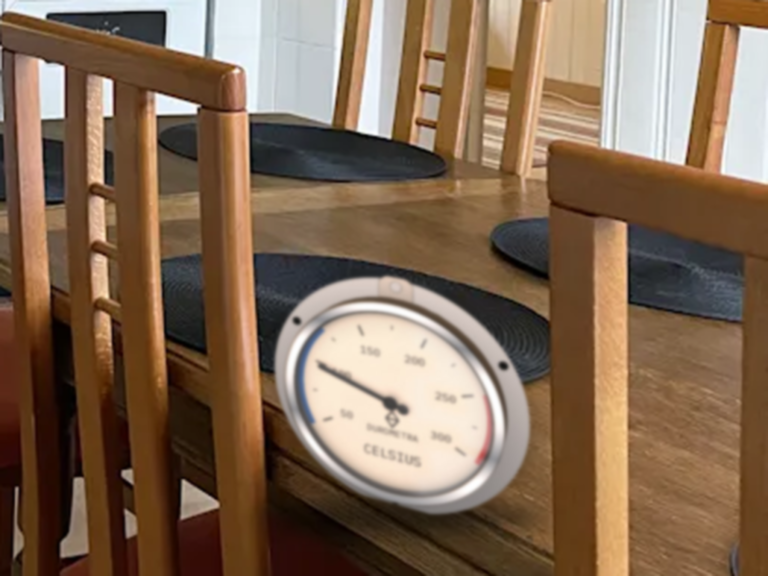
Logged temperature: **100** °C
